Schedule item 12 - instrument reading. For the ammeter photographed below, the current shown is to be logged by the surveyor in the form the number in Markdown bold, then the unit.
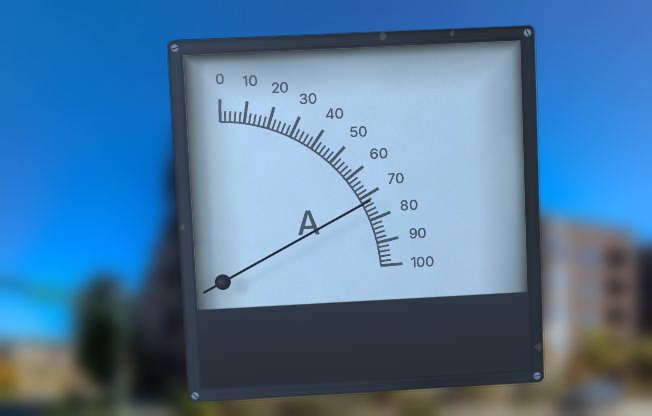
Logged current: **72** A
